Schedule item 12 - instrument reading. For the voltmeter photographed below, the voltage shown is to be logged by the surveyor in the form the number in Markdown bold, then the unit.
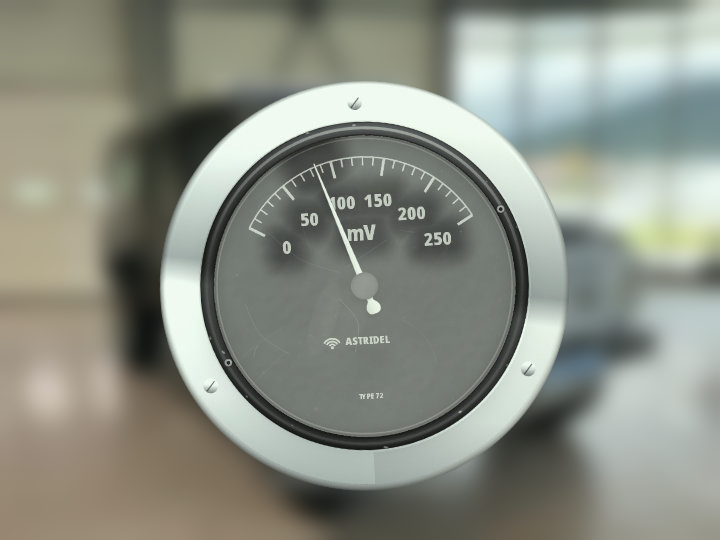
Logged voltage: **85** mV
